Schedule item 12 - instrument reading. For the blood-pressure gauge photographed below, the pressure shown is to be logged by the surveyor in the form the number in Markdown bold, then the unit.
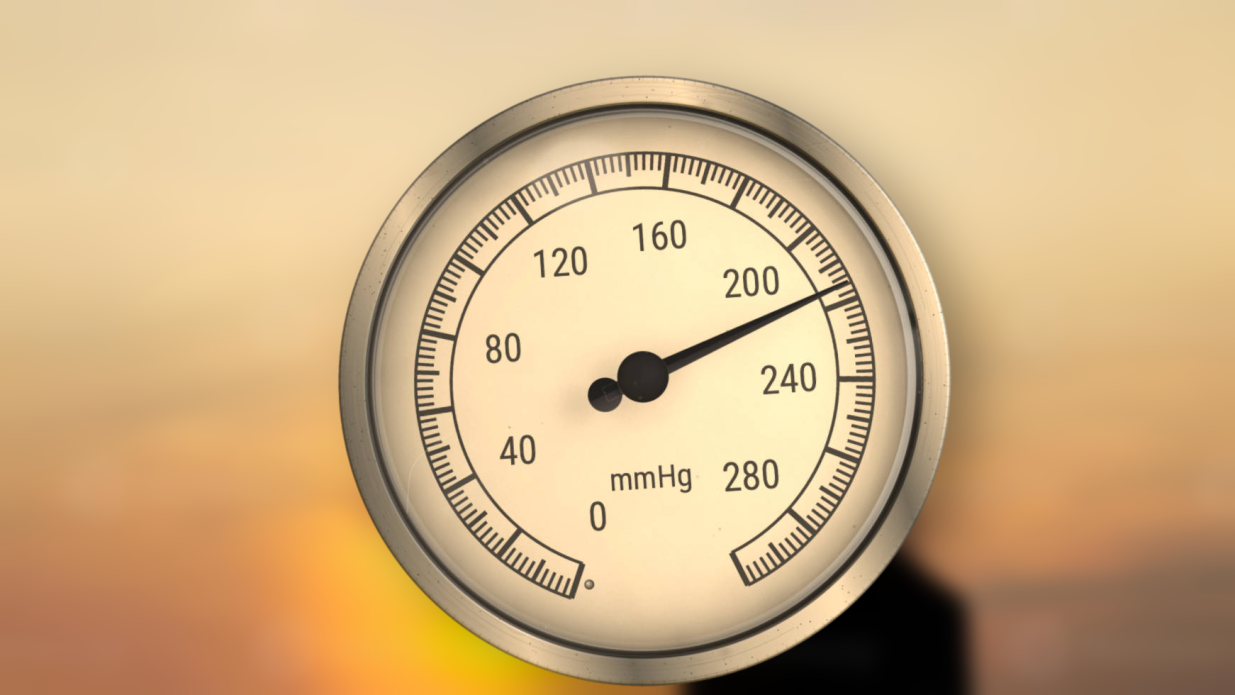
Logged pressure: **216** mmHg
